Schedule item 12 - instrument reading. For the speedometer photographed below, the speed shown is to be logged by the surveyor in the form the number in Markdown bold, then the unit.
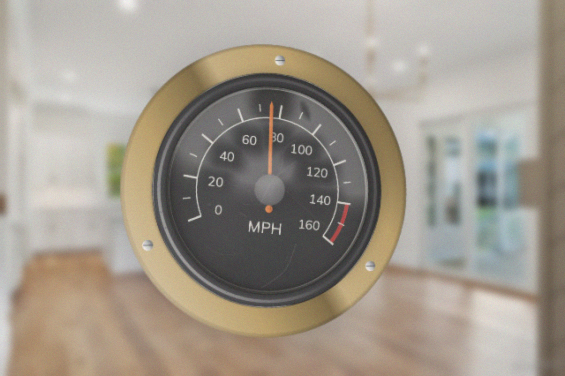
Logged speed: **75** mph
